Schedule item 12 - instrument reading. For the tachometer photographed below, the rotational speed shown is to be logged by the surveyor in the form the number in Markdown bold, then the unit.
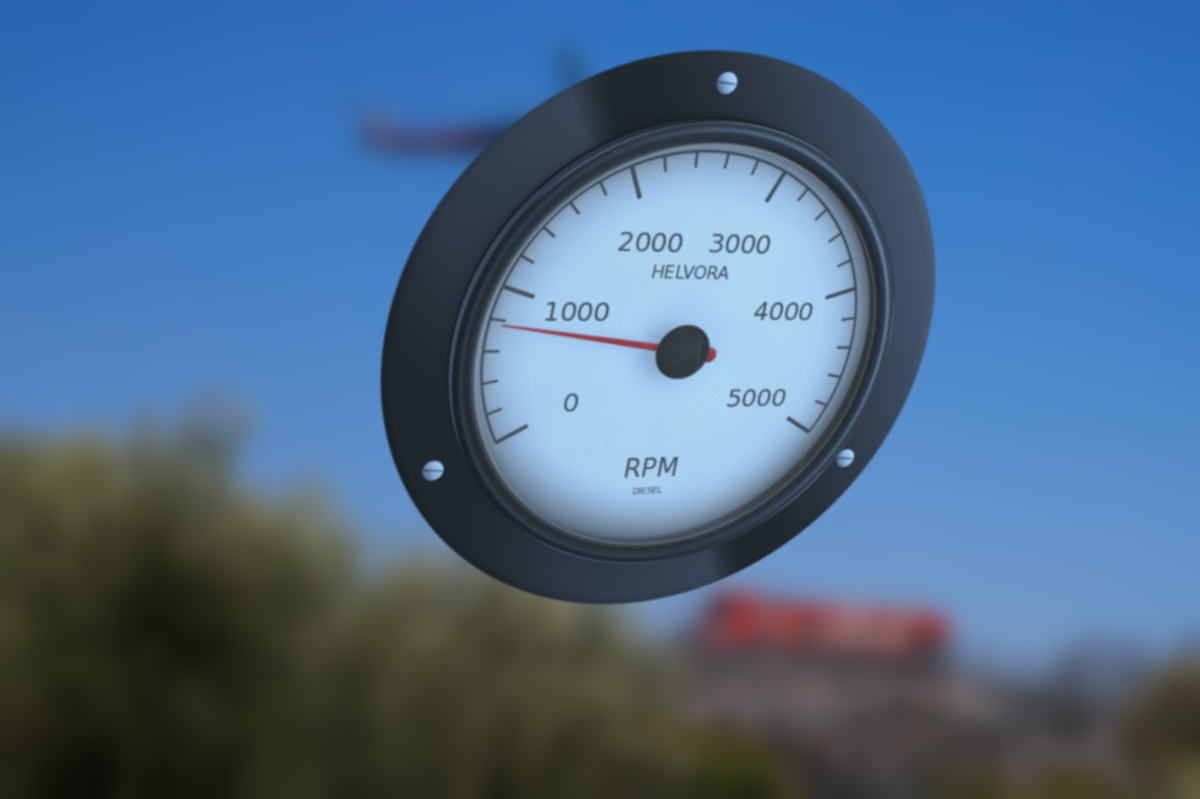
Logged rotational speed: **800** rpm
